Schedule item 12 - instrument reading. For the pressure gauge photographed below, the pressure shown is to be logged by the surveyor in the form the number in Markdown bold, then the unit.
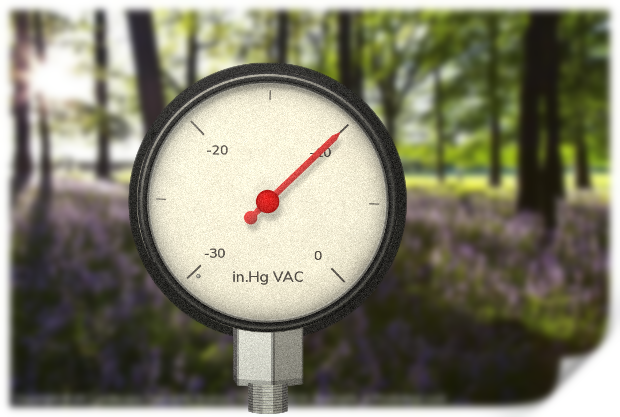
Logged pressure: **-10** inHg
